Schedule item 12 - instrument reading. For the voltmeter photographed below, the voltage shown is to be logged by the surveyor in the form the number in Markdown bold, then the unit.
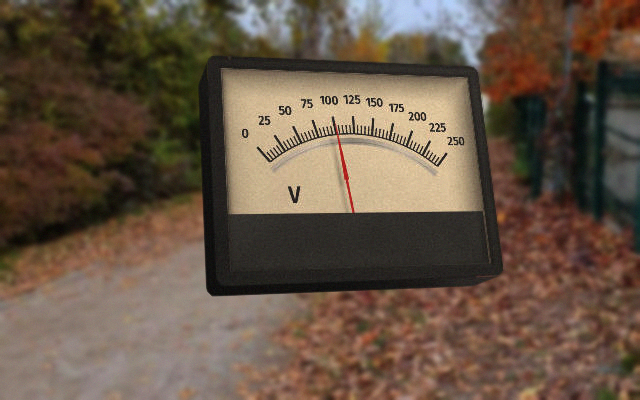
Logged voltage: **100** V
